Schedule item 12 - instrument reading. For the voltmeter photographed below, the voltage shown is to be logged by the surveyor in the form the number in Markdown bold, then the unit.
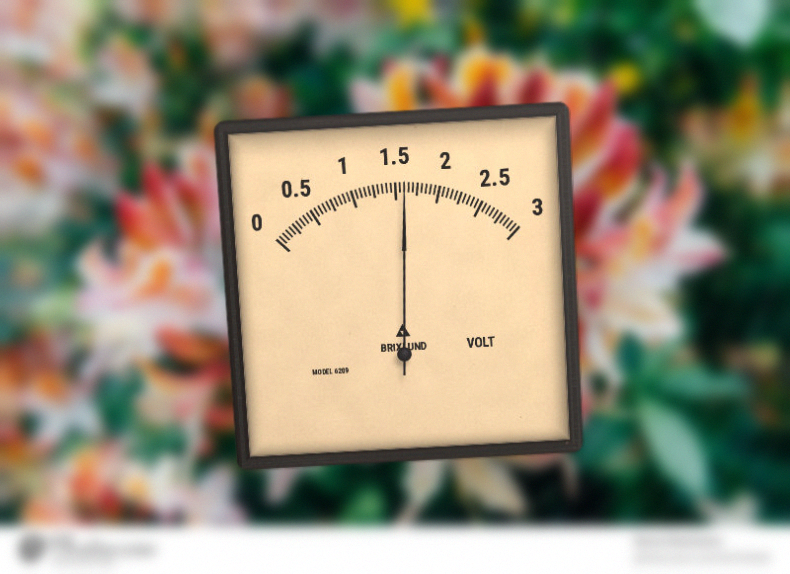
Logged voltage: **1.6** V
